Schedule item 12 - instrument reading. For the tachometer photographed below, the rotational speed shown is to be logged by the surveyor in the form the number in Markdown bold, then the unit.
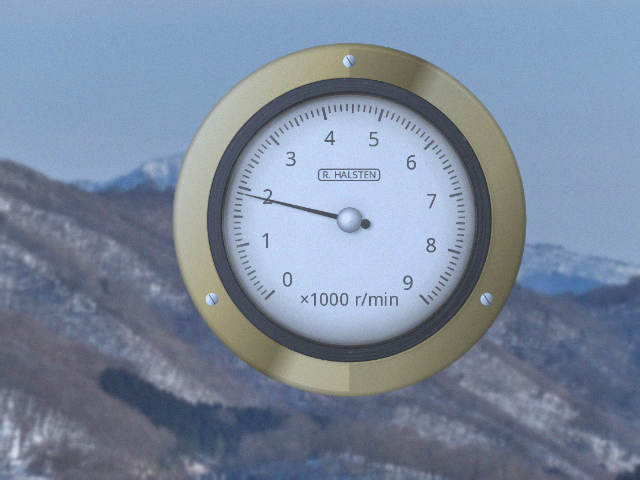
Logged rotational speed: **1900** rpm
